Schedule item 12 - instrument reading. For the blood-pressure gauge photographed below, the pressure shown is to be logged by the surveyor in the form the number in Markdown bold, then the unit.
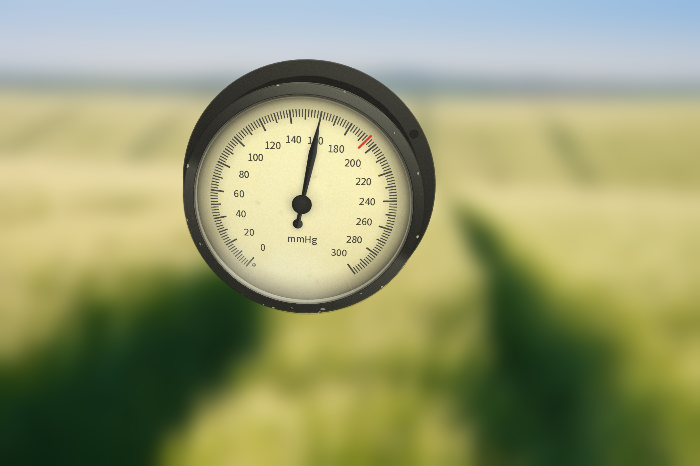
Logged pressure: **160** mmHg
